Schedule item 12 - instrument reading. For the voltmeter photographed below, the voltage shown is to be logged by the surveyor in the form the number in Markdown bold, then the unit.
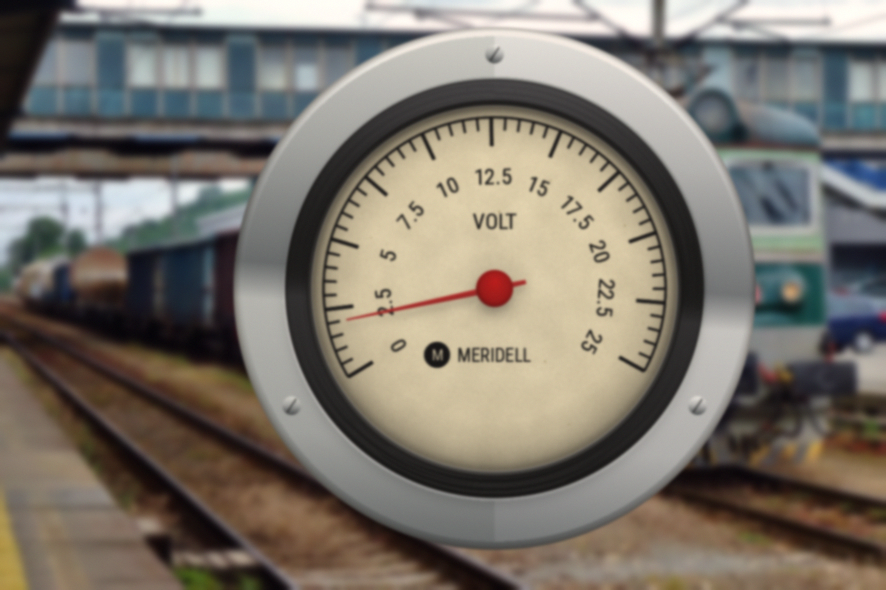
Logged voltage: **2** V
